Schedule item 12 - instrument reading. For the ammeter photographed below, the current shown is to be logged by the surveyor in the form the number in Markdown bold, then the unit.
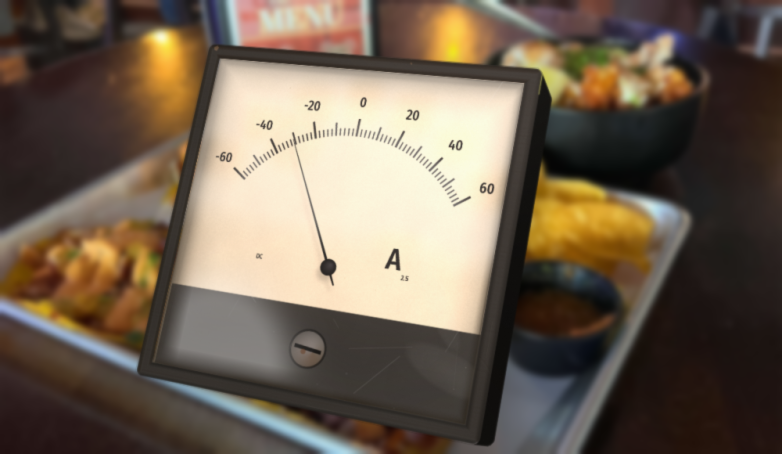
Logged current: **-30** A
